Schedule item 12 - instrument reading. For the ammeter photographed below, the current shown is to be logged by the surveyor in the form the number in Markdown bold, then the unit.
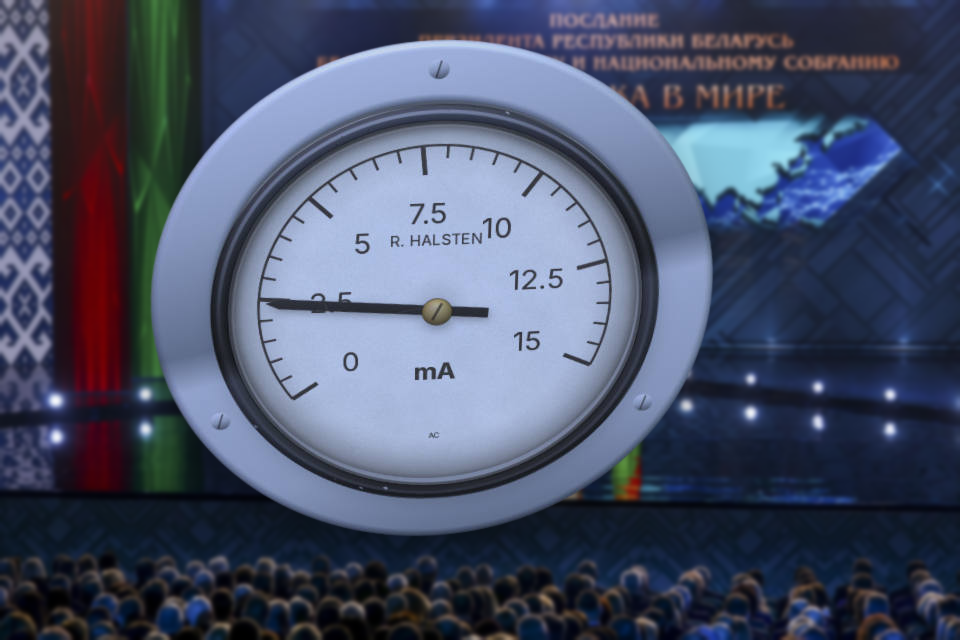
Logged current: **2.5** mA
